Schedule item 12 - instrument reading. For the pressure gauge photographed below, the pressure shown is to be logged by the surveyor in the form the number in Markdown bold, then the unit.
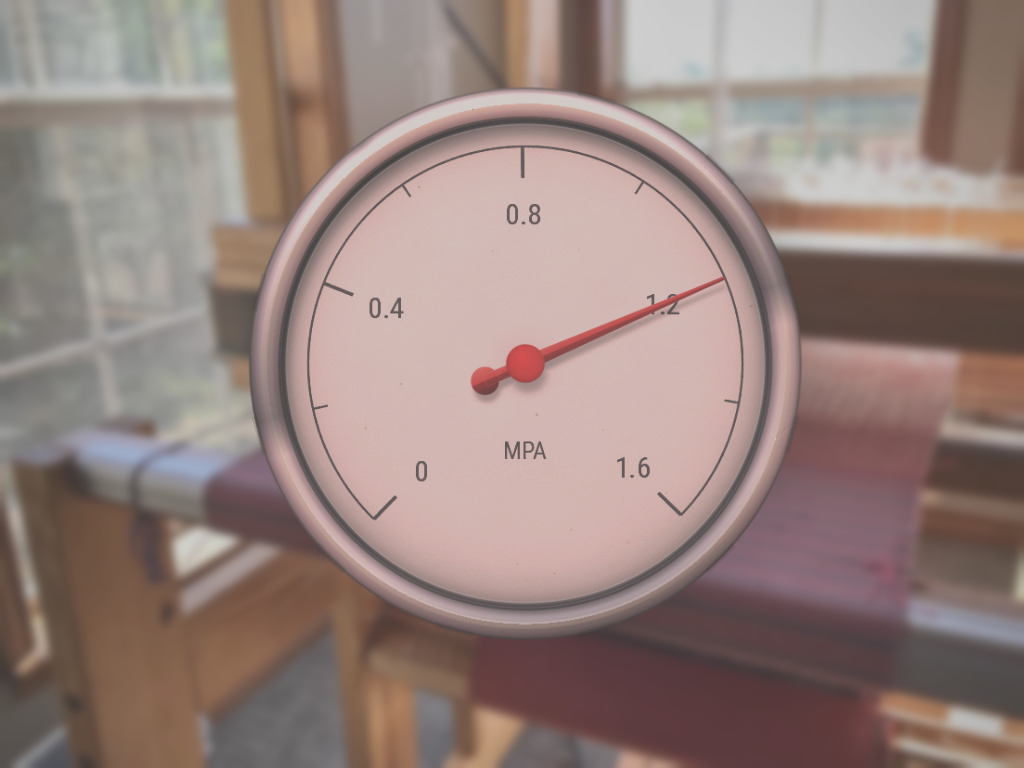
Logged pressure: **1.2** MPa
